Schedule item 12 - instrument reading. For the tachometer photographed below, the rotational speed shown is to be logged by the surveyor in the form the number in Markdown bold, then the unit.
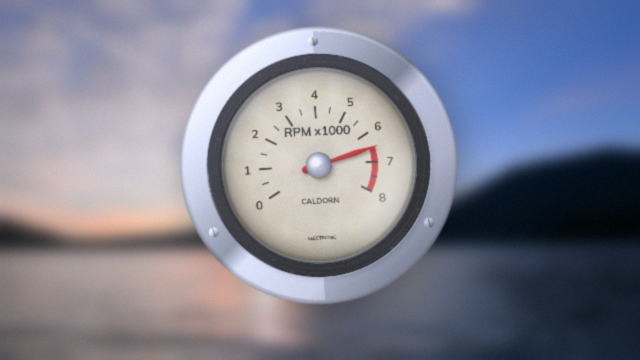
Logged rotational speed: **6500** rpm
